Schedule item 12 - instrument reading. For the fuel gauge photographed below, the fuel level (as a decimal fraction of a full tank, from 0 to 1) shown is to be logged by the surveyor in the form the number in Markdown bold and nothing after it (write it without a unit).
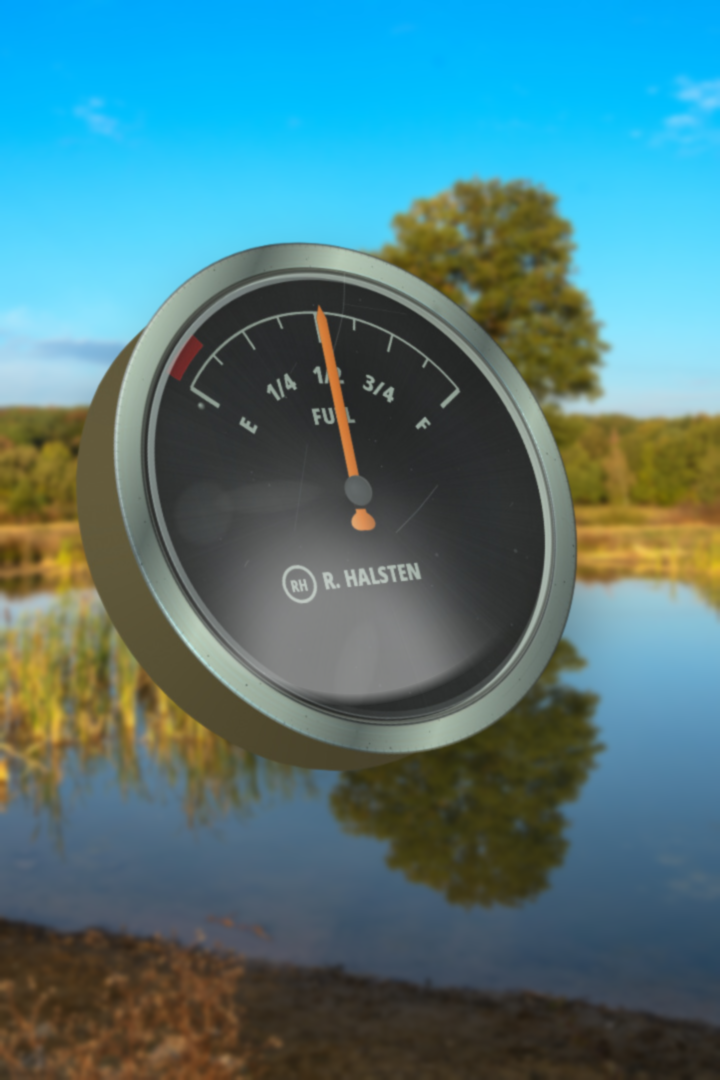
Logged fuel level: **0.5**
